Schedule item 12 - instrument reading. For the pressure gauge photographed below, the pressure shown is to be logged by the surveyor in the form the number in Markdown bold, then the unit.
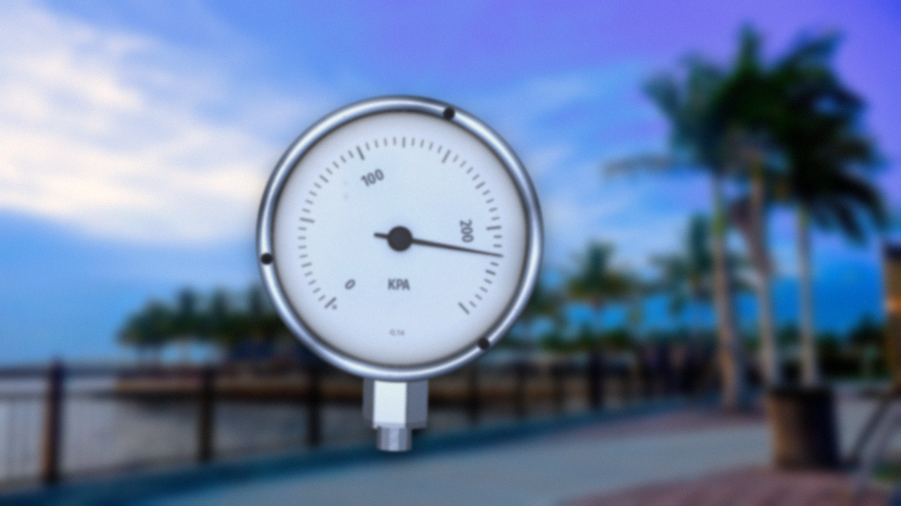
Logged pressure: **215** kPa
